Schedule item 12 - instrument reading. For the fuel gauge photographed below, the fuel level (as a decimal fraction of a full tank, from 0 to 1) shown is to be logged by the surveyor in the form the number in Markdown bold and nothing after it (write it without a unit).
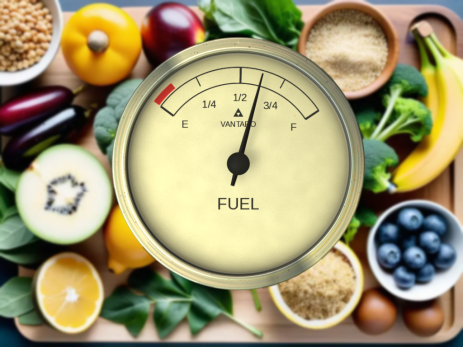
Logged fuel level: **0.625**
